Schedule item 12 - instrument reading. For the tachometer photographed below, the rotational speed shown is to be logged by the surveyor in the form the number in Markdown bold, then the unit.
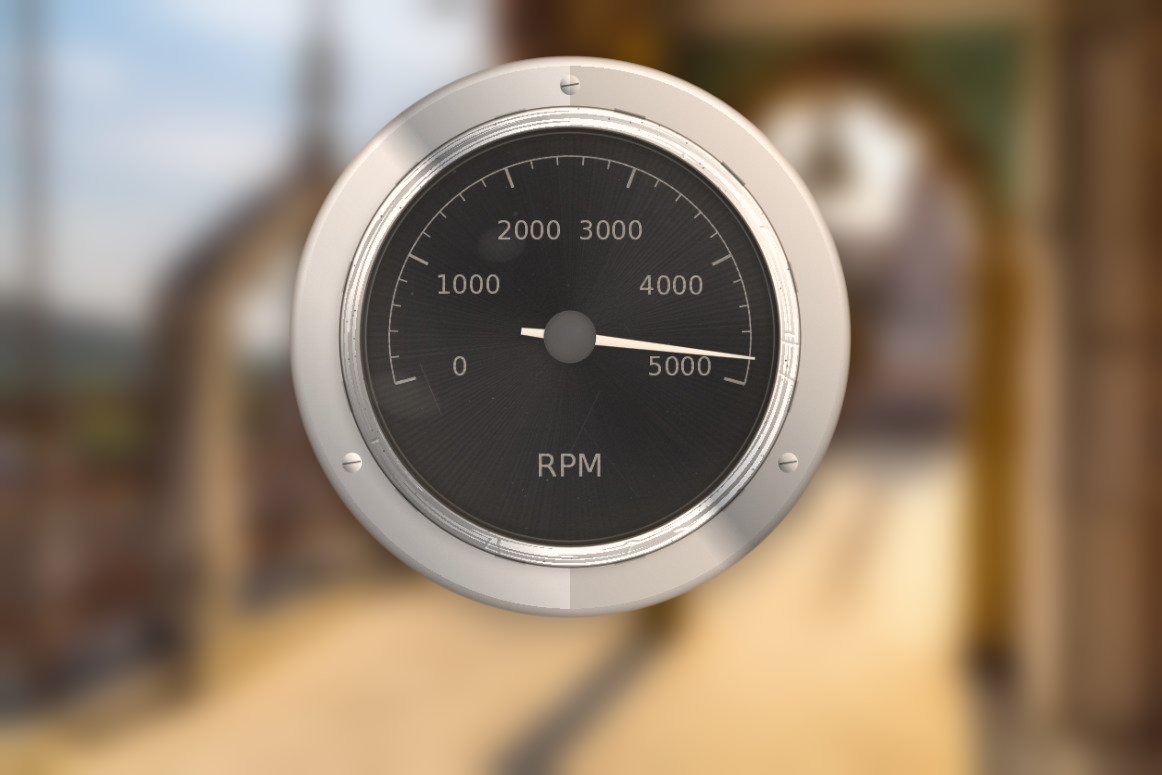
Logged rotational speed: **4800** rpm
